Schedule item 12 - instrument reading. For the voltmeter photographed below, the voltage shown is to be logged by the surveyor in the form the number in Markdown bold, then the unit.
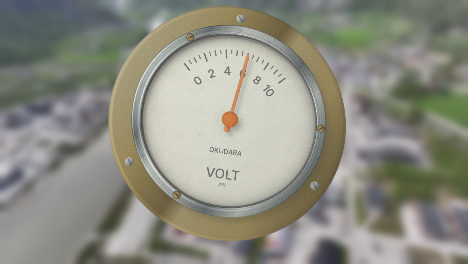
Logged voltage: **6** V
